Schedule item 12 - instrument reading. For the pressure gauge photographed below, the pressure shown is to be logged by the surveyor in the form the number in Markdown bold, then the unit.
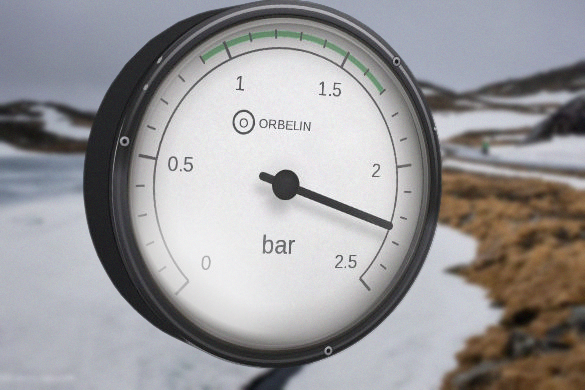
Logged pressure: **2.25** bar
